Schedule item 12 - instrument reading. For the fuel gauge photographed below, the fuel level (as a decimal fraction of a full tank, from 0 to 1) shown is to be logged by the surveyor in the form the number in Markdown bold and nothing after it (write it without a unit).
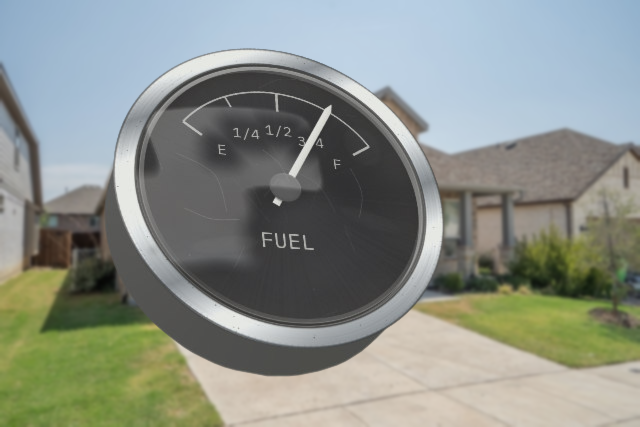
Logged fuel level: **0.75**
